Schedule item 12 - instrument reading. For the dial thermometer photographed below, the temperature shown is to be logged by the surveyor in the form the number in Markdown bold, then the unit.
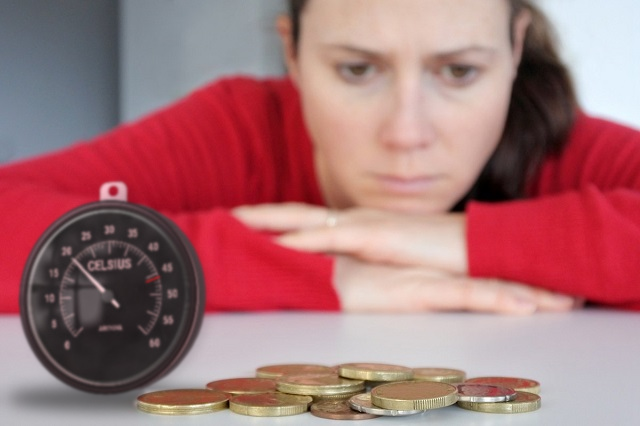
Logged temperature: **20** °C
